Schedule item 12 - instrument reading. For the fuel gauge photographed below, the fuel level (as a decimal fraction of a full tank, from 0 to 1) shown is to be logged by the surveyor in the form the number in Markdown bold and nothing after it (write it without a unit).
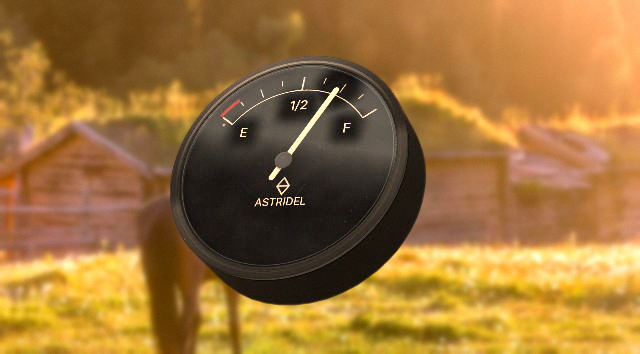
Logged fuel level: **0.75**
